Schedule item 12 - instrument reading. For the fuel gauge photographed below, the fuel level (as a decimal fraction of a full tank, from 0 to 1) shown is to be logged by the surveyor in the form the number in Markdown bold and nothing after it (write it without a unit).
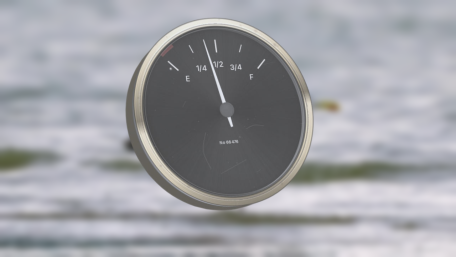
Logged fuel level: **0.375**
